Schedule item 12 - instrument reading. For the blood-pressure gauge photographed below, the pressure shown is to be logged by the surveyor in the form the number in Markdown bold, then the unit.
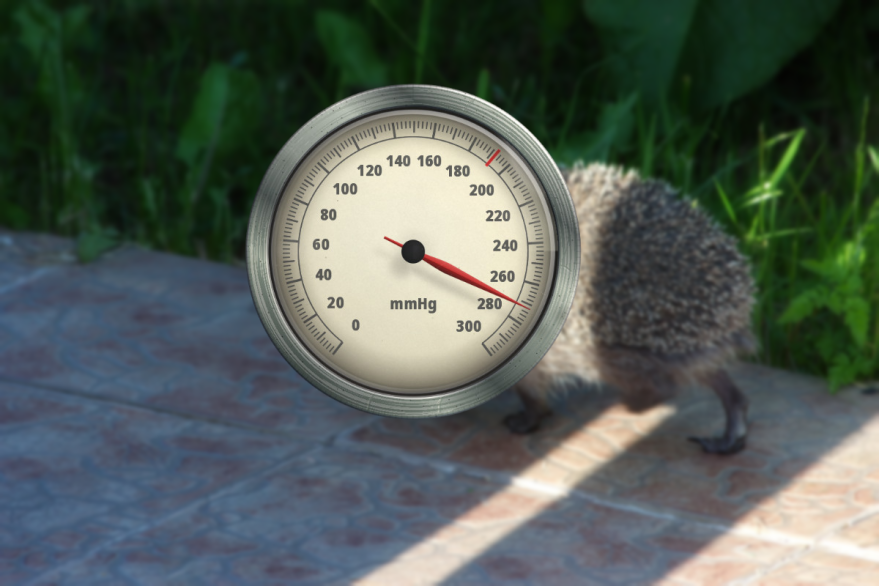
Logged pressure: **272** mmHg
